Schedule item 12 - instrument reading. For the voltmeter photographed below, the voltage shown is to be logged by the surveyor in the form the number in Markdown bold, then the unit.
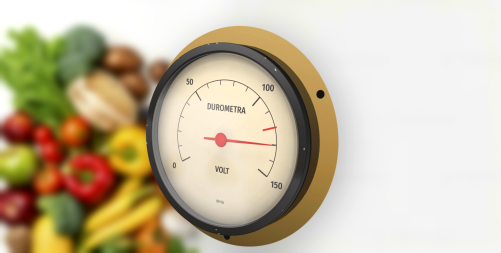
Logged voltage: **130** V
